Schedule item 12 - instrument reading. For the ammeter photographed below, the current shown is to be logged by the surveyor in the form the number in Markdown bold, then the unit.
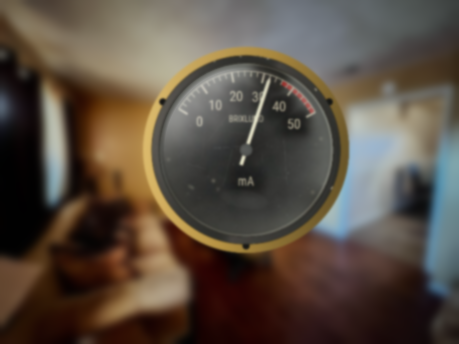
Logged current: **32** mA
